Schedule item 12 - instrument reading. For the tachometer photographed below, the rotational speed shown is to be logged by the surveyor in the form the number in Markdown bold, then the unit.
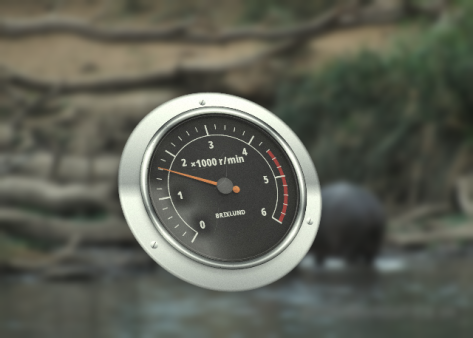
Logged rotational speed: **1600** rpm
